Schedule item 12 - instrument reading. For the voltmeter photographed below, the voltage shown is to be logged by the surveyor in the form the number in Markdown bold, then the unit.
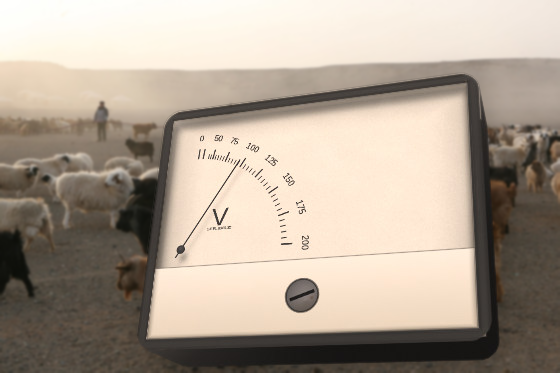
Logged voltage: **100** V
